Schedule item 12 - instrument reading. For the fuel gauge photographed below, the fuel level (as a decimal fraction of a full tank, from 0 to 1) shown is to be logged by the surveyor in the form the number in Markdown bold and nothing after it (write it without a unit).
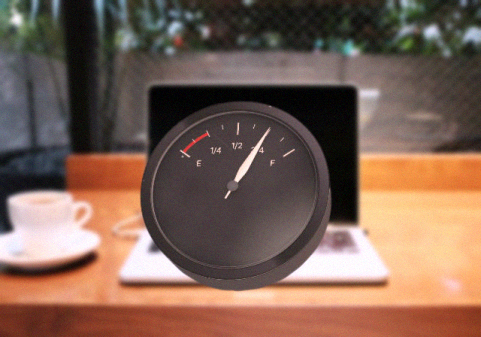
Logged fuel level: **0.75**
